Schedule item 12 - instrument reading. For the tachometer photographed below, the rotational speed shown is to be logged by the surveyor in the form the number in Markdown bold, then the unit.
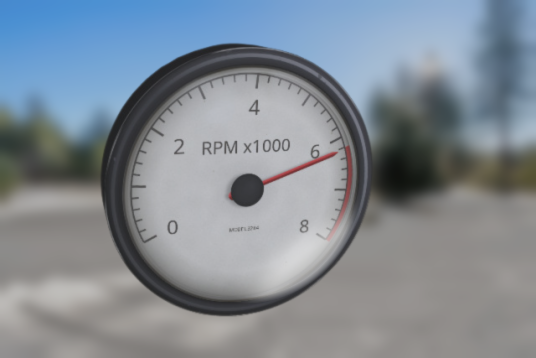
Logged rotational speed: **6200** rpm
